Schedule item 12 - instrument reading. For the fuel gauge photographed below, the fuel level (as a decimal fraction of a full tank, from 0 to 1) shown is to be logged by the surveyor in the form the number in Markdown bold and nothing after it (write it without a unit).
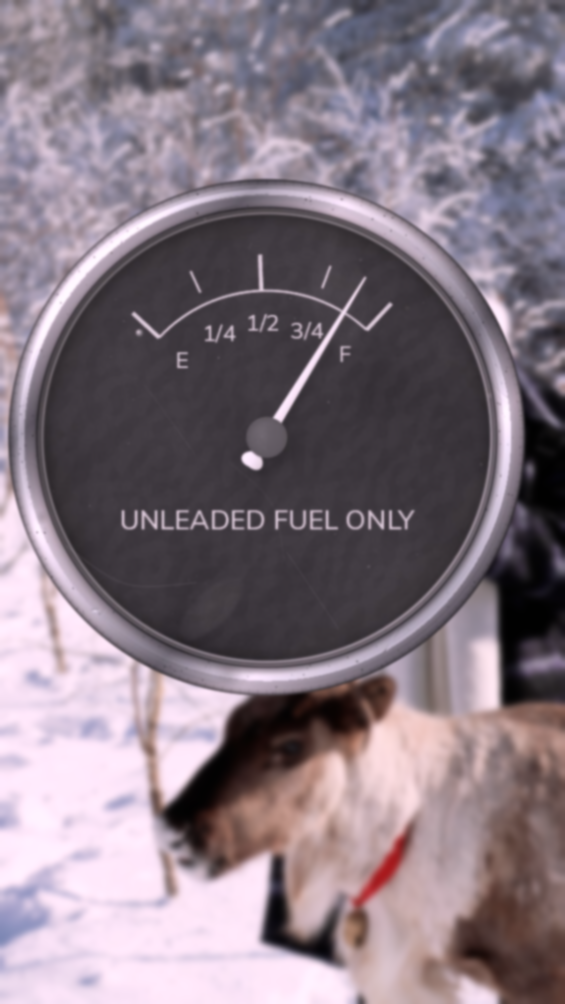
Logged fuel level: **0.875**
